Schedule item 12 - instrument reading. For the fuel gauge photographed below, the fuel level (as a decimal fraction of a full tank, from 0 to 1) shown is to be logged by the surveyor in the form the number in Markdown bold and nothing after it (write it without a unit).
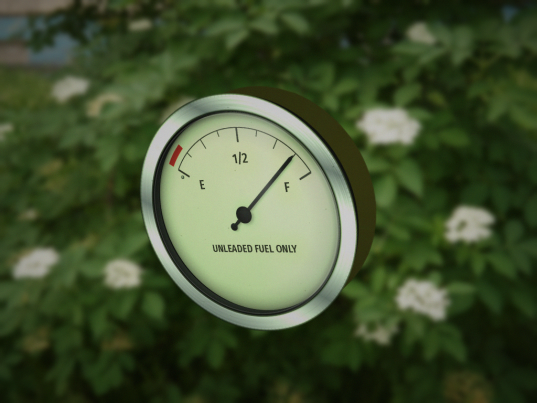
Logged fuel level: **0.875**
